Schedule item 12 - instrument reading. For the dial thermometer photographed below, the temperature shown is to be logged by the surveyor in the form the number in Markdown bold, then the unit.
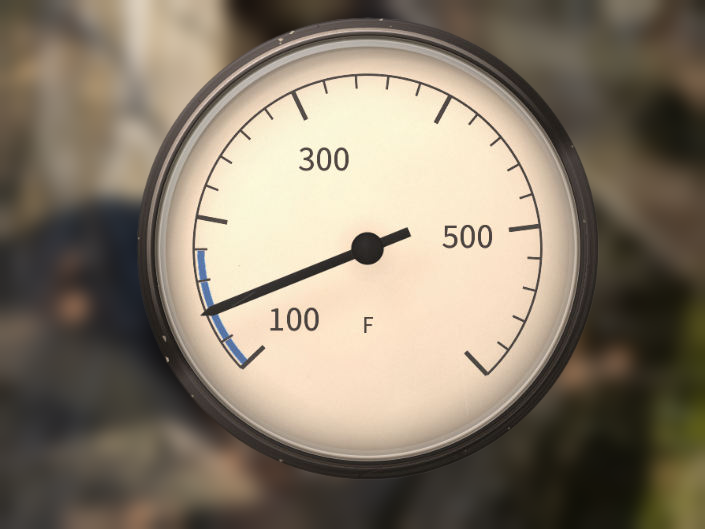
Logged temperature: **140** °F
